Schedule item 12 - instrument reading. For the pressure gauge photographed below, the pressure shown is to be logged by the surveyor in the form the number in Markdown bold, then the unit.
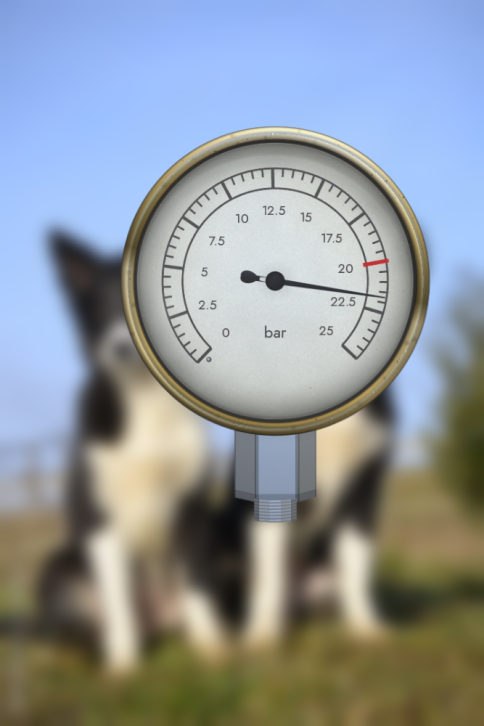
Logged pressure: **21.75** bar
